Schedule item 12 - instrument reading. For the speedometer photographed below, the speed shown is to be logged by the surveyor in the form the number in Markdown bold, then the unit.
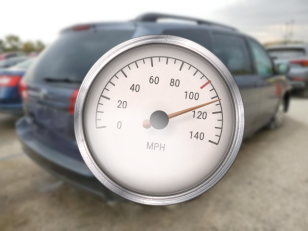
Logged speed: **112.5** mph
